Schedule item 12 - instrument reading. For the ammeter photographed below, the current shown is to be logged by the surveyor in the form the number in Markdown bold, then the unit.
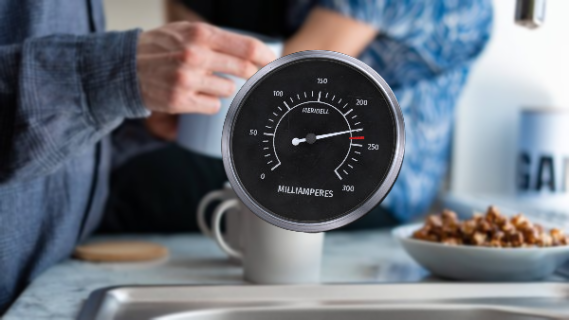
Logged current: **230** mA
